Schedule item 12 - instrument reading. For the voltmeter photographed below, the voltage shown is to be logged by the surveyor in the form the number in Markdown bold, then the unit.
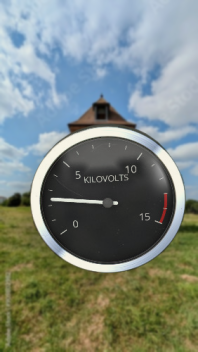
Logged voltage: **2.5** kV
